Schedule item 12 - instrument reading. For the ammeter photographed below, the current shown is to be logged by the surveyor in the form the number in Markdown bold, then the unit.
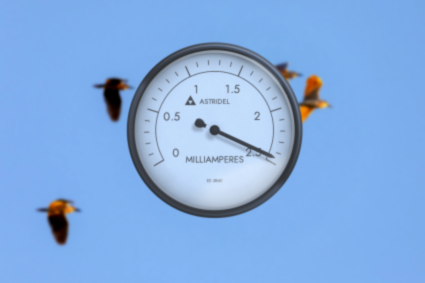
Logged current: **2.45** mA
